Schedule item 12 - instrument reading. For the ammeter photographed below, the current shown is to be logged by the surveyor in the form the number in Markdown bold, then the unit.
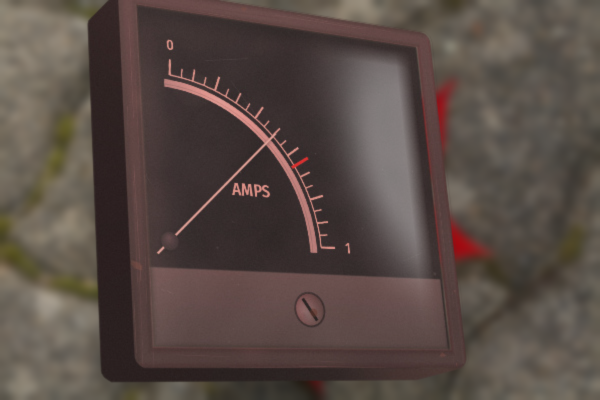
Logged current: **0.5** A
